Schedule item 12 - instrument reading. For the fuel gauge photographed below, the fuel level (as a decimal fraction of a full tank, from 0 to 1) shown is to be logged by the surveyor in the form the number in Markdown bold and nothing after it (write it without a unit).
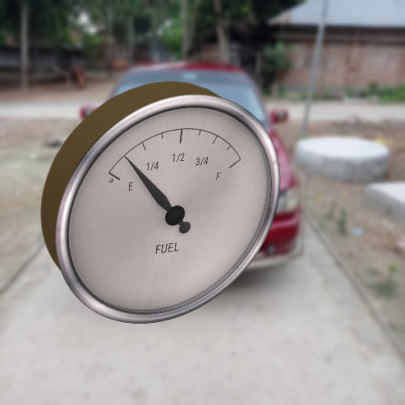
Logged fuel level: **0.125**
